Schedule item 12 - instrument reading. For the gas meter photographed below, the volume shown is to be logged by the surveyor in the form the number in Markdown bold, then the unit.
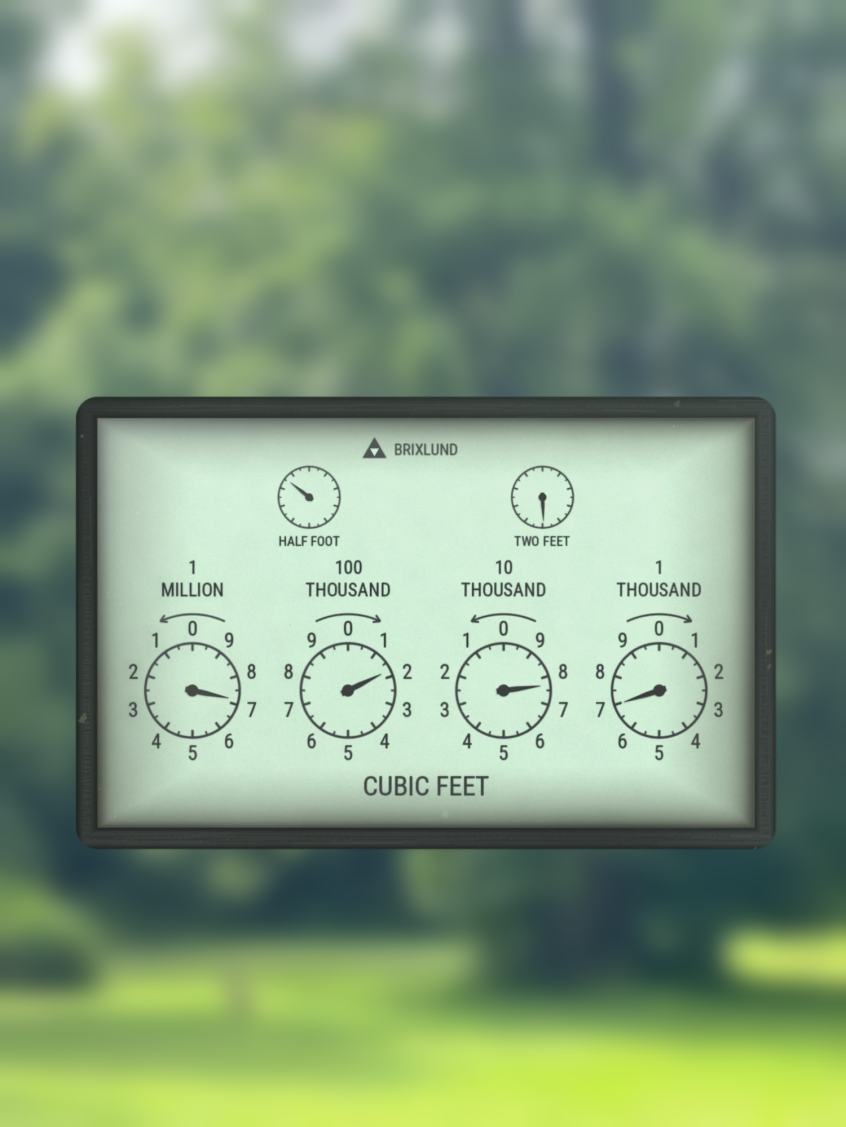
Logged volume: **717700** ft³
